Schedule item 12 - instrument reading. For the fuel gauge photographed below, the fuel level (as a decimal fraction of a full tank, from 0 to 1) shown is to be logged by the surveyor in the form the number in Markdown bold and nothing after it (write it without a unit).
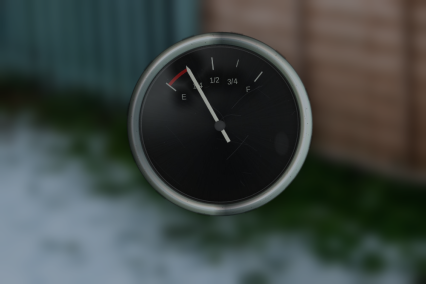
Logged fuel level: **0.25**
